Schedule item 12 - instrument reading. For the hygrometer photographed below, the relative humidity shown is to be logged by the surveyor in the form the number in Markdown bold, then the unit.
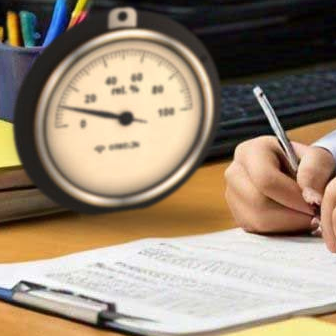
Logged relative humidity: **10** %
